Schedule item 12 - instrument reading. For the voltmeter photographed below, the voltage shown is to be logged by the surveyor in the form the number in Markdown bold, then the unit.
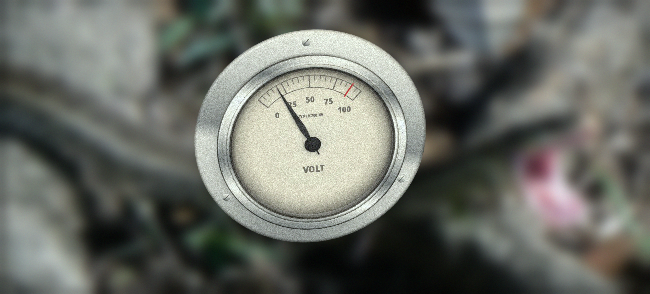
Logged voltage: **20** V
